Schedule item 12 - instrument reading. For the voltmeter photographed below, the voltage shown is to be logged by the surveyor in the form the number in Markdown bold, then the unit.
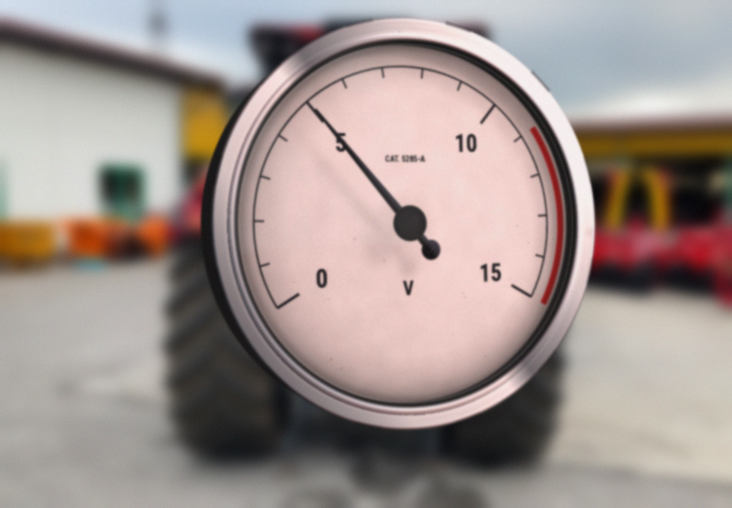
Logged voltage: **5** V
